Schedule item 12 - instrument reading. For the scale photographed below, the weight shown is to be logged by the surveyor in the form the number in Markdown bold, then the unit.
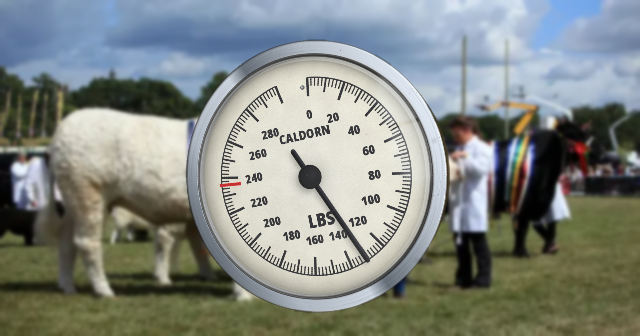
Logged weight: **130** lb
